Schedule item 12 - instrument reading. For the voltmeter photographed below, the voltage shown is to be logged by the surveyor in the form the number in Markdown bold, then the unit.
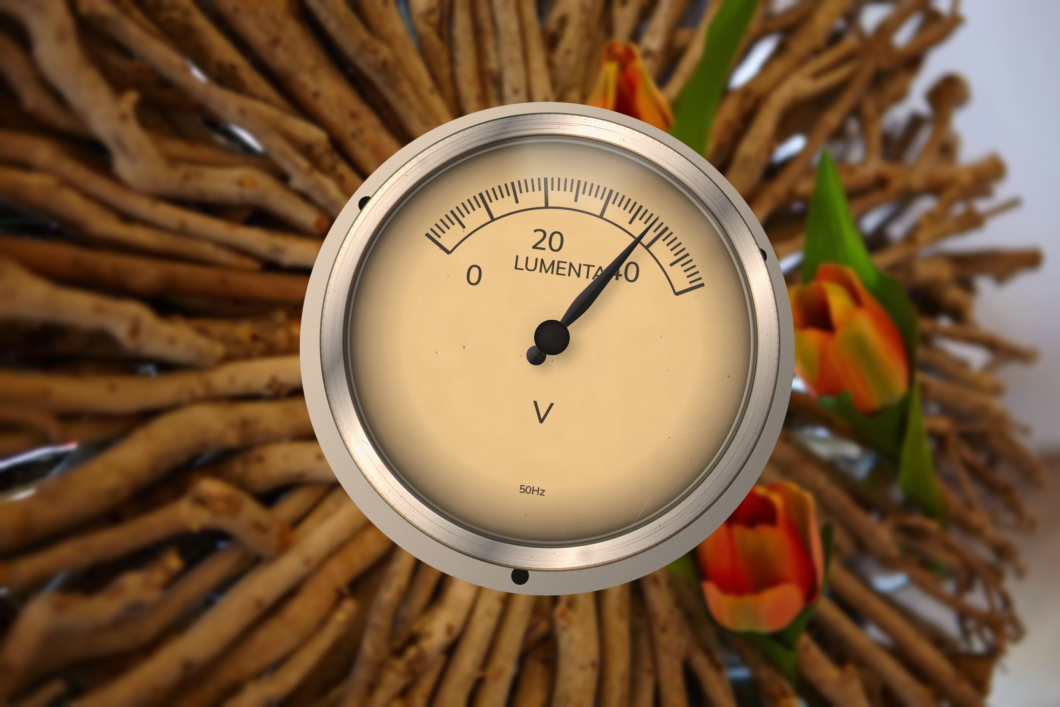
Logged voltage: **38** V
